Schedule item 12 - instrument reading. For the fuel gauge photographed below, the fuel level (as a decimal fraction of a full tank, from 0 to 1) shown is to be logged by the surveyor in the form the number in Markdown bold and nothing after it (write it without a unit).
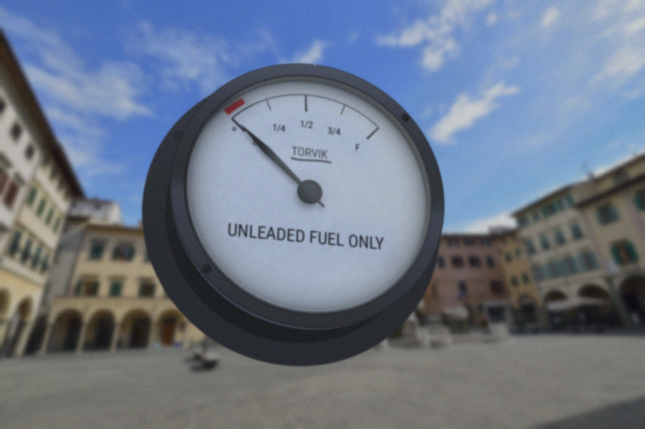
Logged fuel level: **0**
